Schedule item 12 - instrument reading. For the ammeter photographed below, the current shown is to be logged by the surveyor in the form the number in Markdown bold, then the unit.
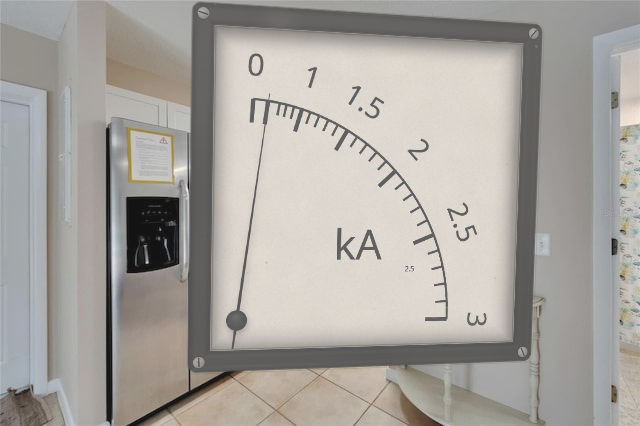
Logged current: **0.5** kA
